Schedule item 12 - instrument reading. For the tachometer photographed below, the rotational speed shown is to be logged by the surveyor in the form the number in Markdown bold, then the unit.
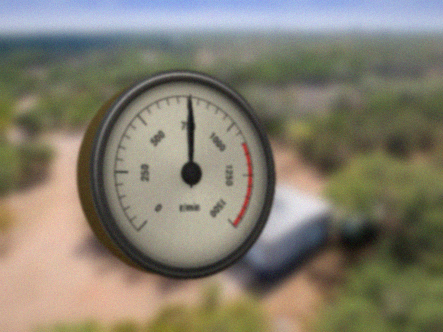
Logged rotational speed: **750** rpm
